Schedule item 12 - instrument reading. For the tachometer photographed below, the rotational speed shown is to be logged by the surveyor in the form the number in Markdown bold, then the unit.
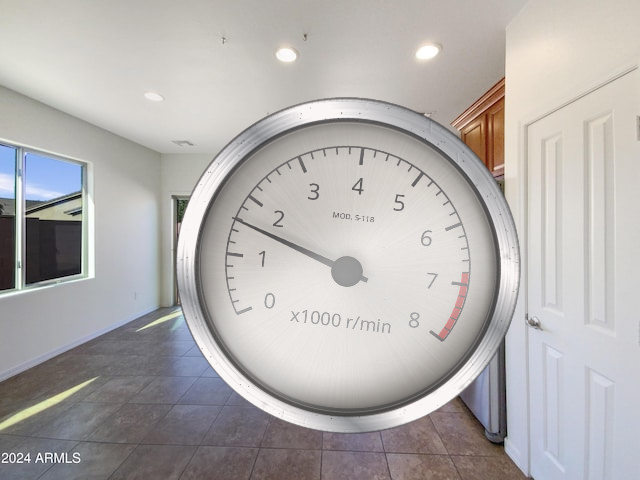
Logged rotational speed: **1600** rpm
